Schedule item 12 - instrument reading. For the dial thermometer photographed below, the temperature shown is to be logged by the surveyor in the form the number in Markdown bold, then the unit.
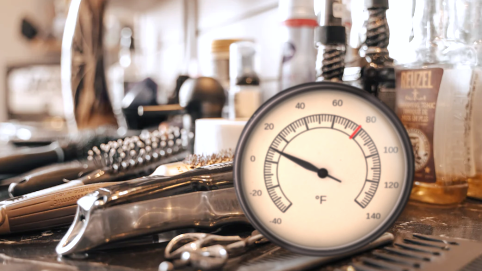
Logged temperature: **10** °F
